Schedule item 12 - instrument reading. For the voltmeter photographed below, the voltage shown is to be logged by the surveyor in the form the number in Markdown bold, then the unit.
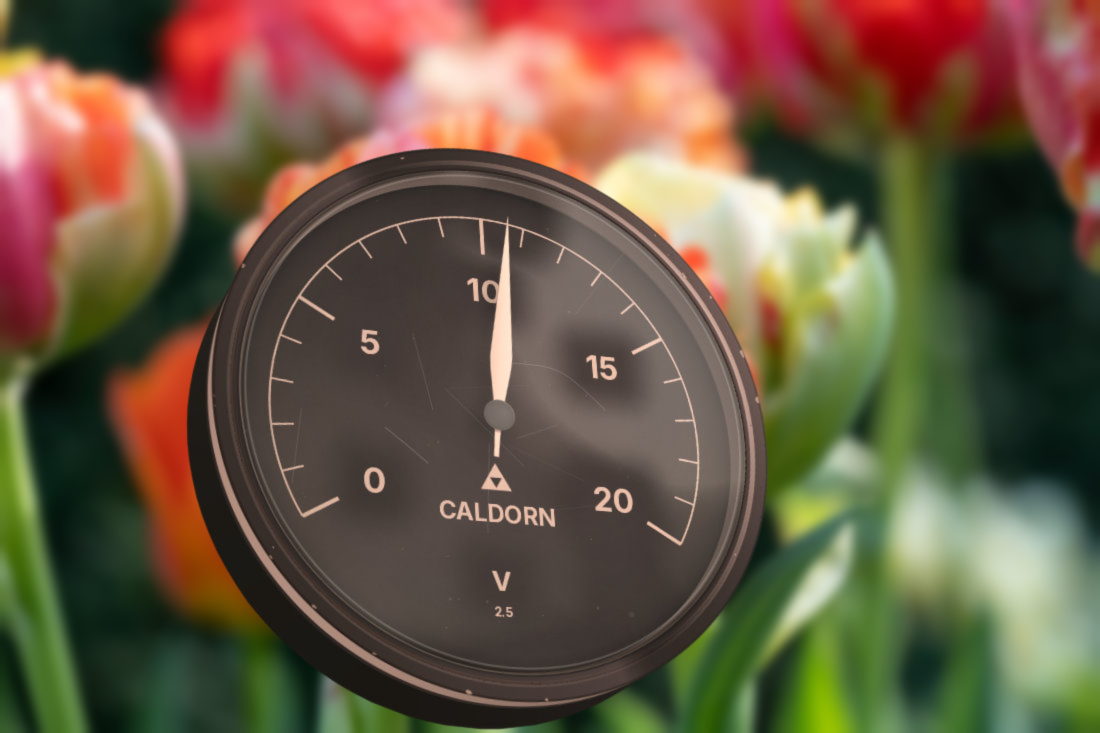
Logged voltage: **10.5** V
